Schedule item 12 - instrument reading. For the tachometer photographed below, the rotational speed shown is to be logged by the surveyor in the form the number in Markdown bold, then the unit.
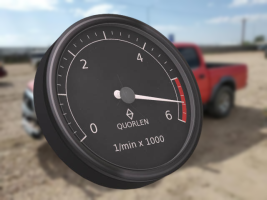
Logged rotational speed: **5600** rpm
